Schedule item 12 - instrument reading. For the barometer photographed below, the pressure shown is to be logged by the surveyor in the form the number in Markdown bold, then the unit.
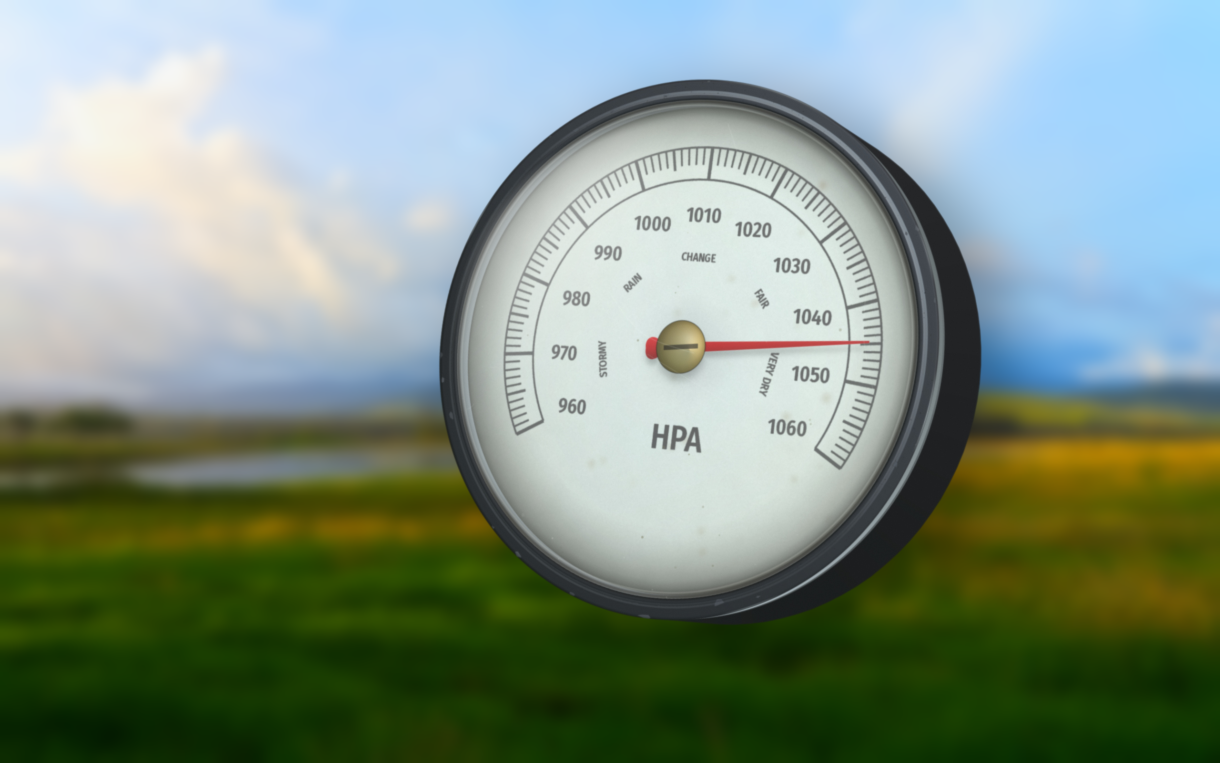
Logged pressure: **1045** hPa
